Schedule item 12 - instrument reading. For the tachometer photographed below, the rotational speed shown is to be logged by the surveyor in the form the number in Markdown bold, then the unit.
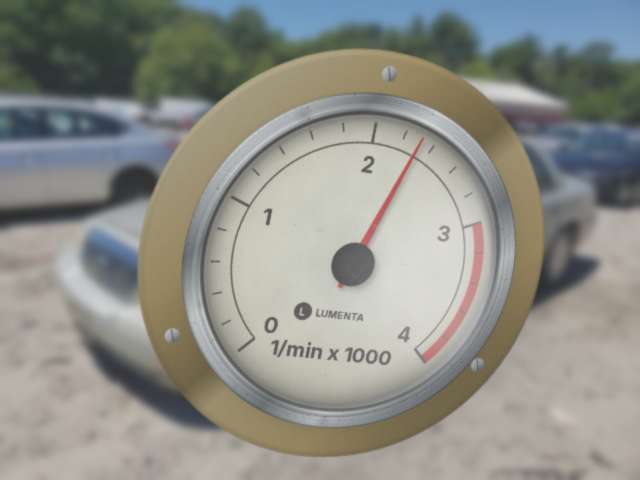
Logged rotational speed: **2300** rpm
